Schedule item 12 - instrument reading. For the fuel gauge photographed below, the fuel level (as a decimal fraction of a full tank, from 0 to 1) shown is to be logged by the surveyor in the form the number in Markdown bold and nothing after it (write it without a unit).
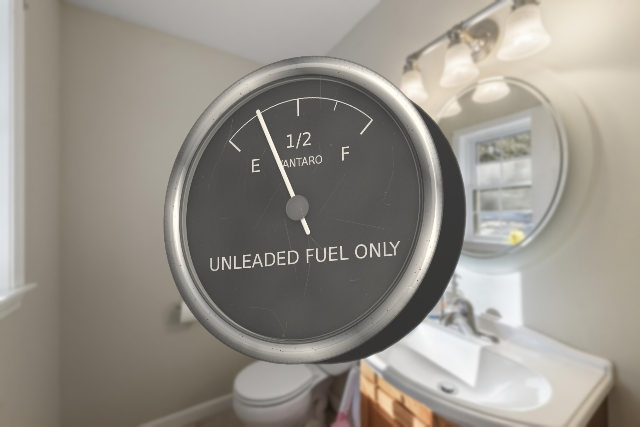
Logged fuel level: **0.25**
